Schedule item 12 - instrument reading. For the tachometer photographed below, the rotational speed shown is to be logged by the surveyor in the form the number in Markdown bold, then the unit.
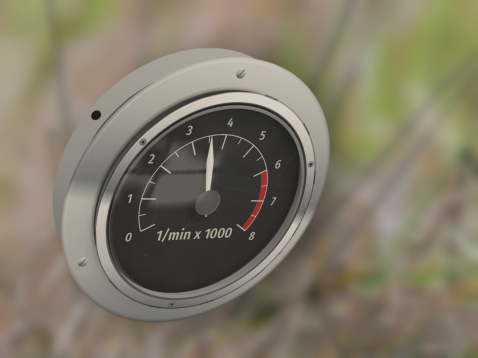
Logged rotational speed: **3500** rpm
